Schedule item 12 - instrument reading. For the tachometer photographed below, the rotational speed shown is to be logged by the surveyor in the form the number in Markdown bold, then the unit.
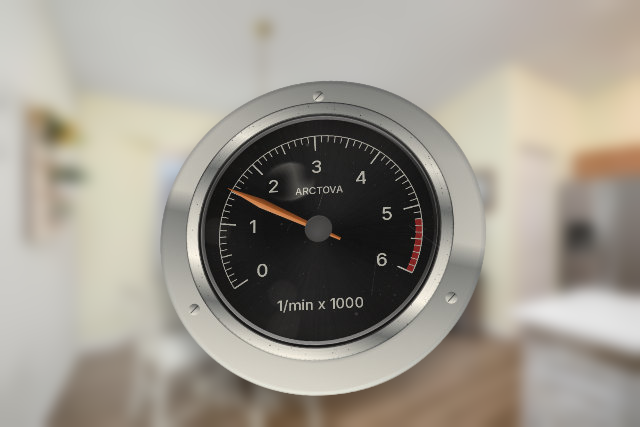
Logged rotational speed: **1500** rpm
